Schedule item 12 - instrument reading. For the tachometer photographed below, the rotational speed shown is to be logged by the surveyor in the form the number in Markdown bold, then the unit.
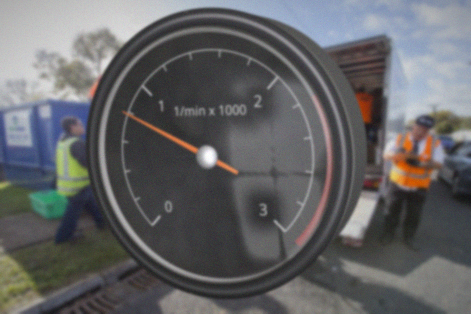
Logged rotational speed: **800** rpm
